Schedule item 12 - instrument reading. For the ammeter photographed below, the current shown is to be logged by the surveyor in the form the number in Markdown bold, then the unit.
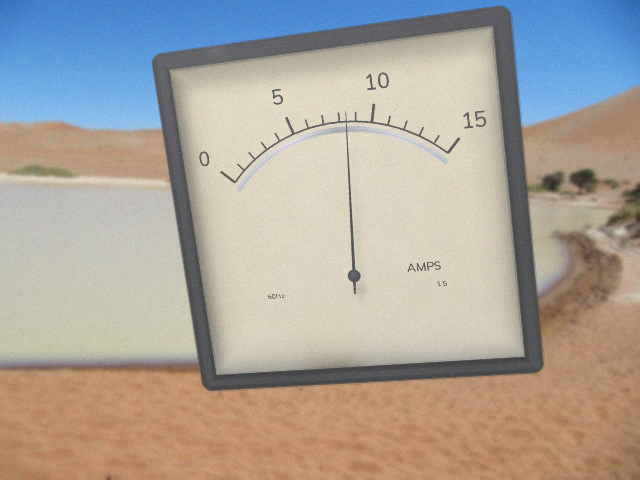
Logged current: **8.5** A
